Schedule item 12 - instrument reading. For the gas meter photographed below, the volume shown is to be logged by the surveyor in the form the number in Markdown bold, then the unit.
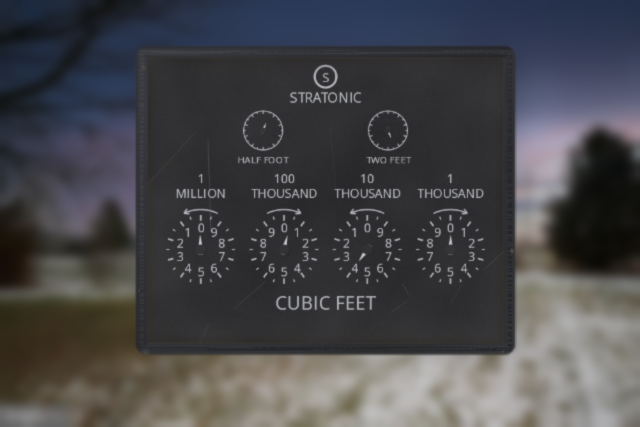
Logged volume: **4000** ft³
